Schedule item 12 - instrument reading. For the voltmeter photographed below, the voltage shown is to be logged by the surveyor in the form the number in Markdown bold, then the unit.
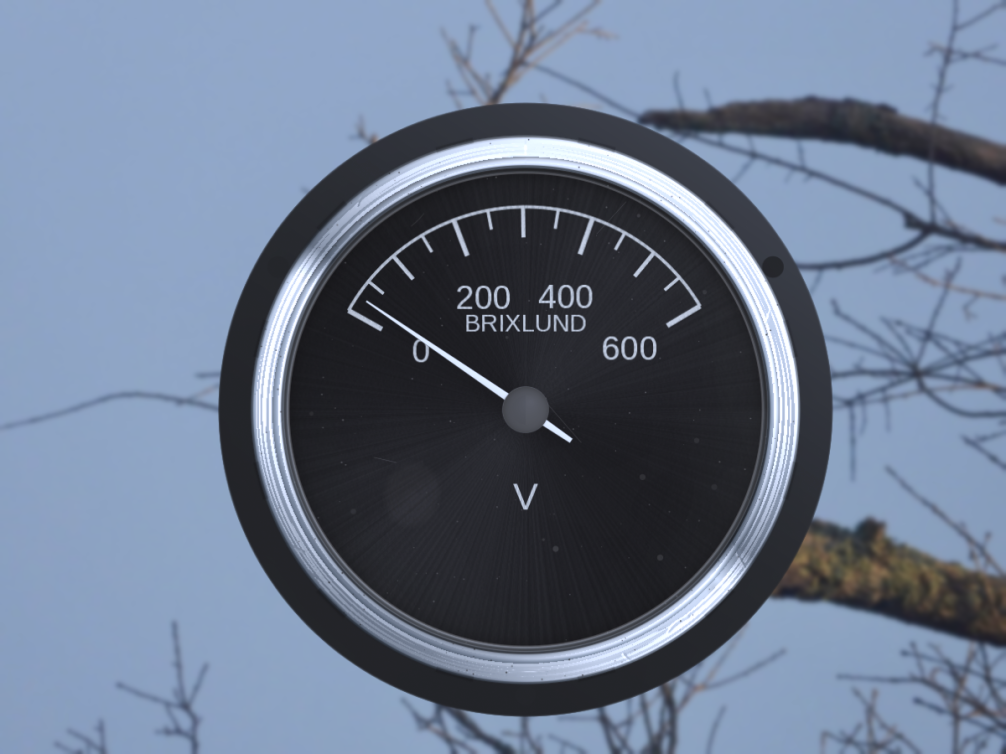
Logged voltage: **25** V
